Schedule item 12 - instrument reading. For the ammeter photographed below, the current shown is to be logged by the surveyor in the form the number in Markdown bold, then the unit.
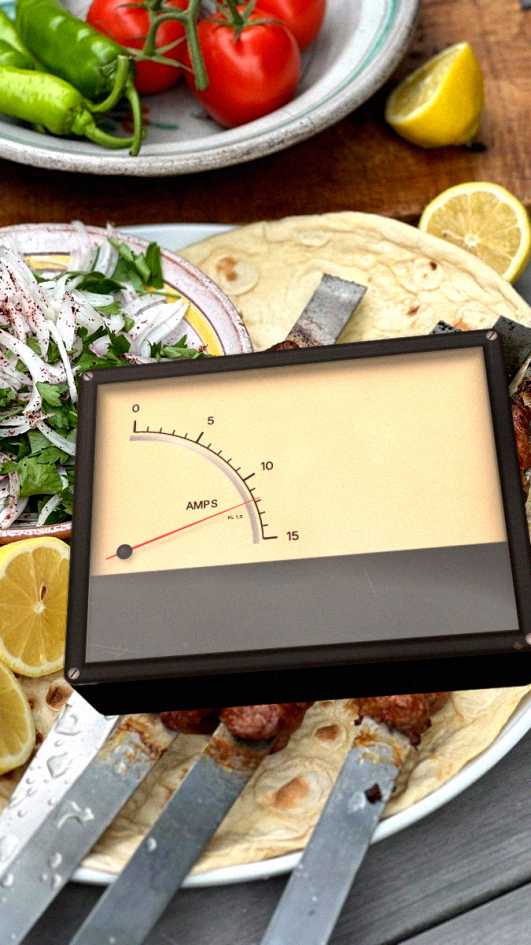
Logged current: **12** A
